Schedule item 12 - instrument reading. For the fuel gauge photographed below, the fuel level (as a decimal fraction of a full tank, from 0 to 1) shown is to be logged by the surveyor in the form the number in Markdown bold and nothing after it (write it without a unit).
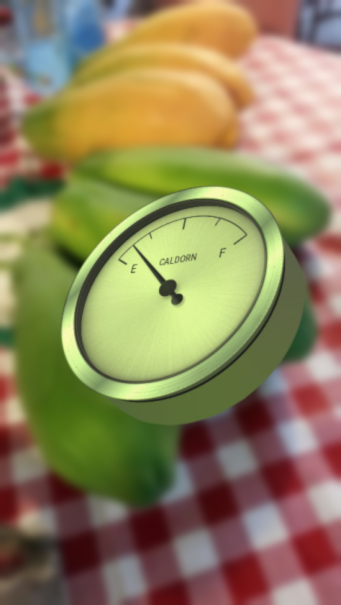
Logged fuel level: **0.125**
